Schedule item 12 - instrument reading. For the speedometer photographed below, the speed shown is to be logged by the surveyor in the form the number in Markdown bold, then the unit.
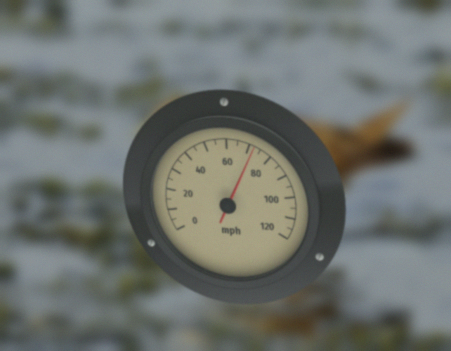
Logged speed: **72.5** mph
